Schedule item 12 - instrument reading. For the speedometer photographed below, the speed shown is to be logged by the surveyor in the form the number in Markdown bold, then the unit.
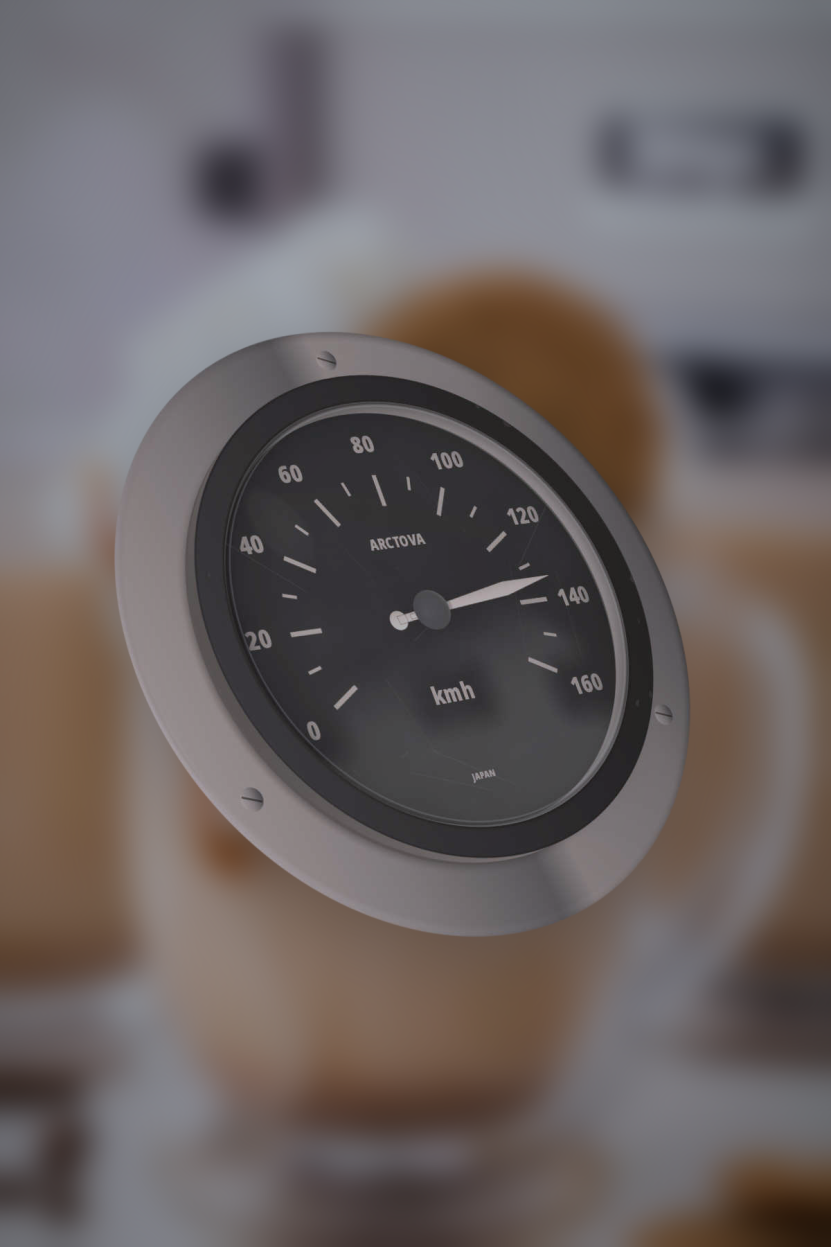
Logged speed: **135** km/h
